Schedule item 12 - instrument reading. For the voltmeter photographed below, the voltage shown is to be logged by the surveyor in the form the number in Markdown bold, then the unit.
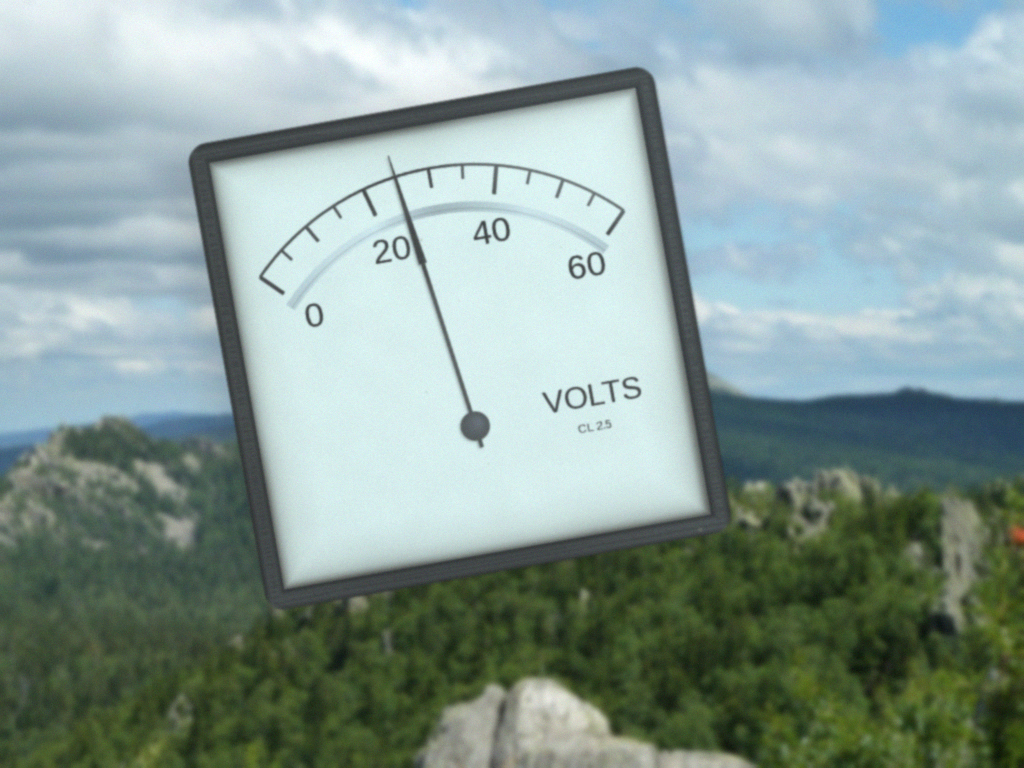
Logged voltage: **25** V
